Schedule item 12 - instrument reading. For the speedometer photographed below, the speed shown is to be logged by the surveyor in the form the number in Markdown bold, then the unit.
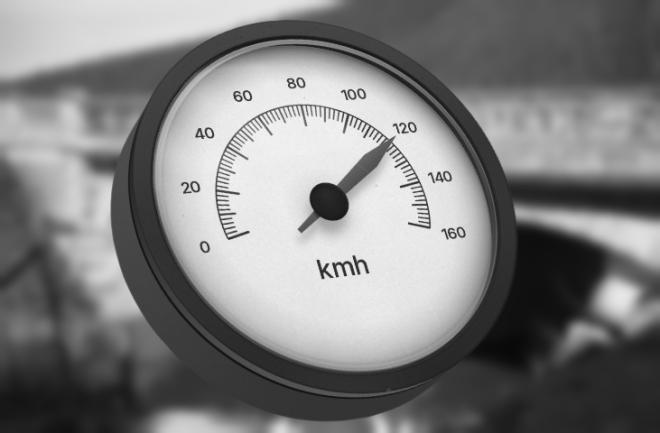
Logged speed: **120** km/h
